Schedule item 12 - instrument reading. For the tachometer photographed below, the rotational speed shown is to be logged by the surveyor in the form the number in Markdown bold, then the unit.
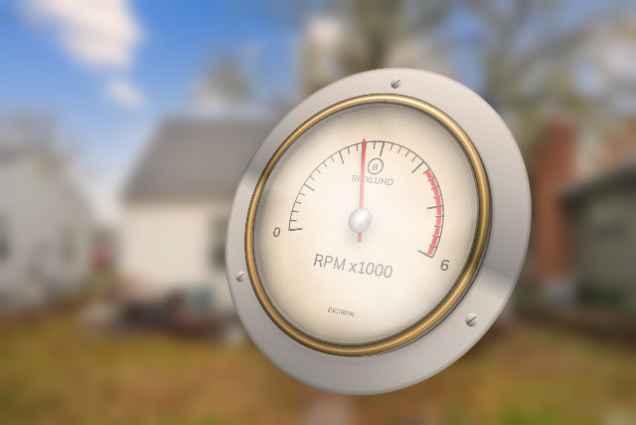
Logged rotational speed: **2600** rpm
